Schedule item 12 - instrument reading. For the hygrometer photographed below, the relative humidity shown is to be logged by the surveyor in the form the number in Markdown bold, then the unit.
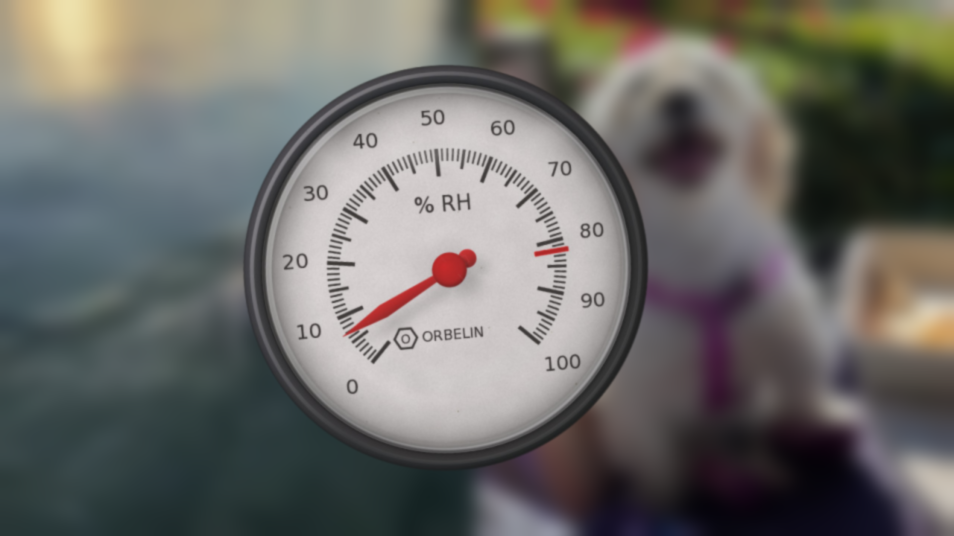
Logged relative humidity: **7** %
